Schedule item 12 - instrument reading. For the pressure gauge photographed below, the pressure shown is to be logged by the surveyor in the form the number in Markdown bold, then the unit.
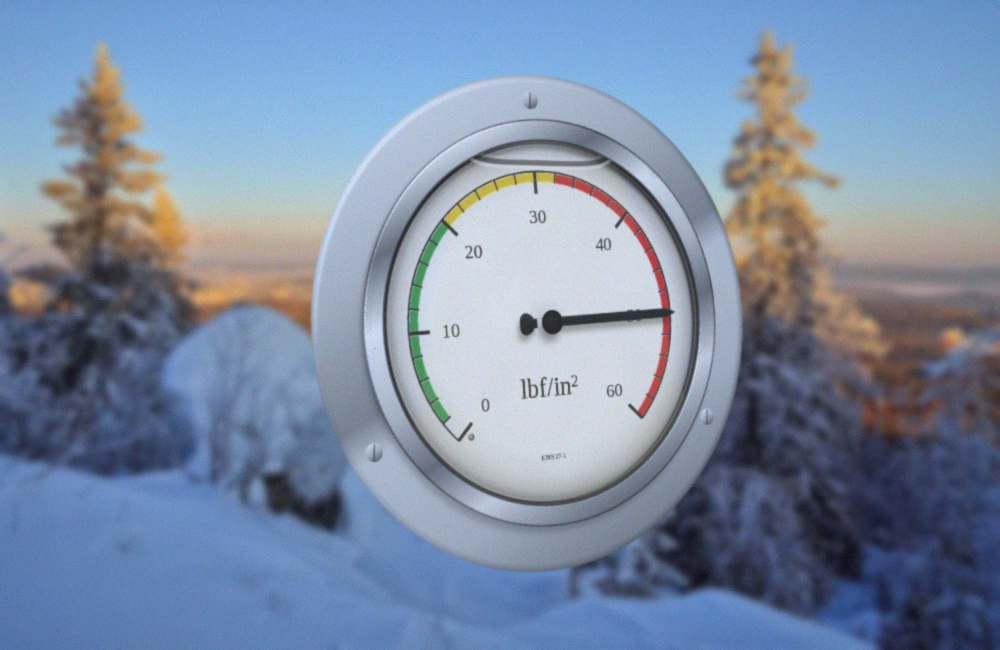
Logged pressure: **50** psi
